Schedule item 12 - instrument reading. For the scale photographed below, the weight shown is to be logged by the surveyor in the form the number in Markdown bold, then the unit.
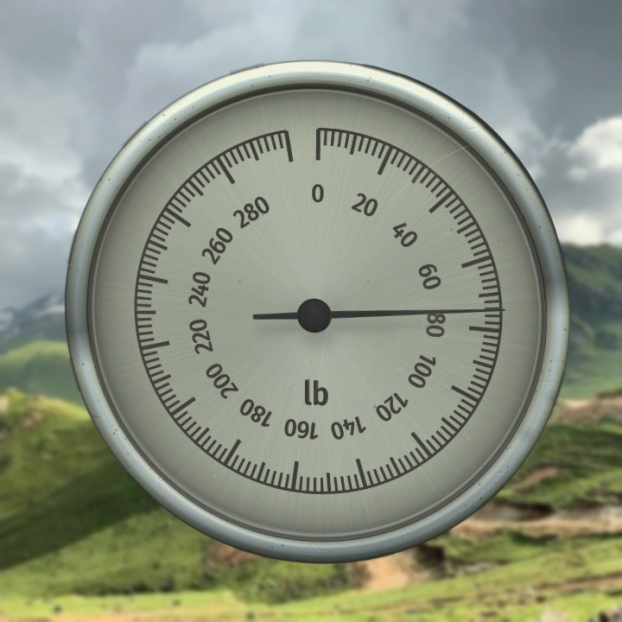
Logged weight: **74** lb
